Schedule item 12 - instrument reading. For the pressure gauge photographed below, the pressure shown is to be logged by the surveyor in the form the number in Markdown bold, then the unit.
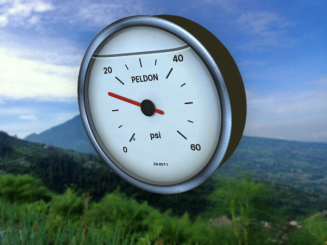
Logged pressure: **15** psi
